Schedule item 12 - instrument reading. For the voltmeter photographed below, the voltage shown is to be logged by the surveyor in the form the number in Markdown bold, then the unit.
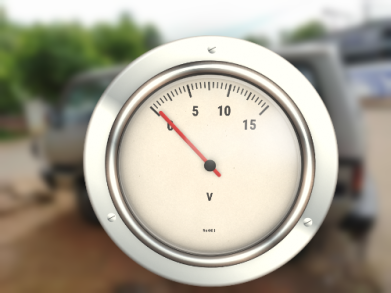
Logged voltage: **0.5** V
